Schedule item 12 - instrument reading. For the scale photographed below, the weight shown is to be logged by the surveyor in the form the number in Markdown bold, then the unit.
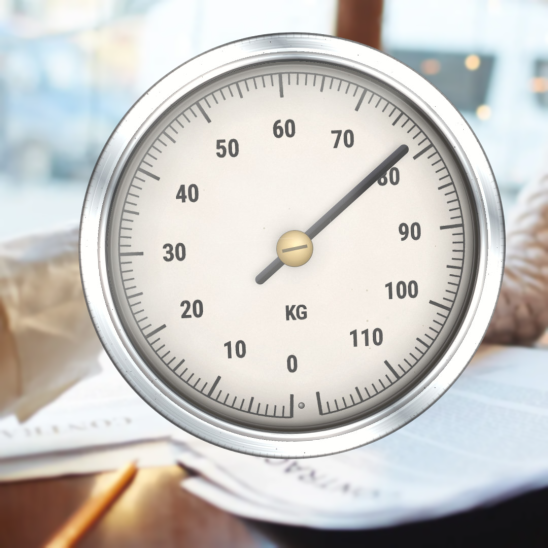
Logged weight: **78** kg
